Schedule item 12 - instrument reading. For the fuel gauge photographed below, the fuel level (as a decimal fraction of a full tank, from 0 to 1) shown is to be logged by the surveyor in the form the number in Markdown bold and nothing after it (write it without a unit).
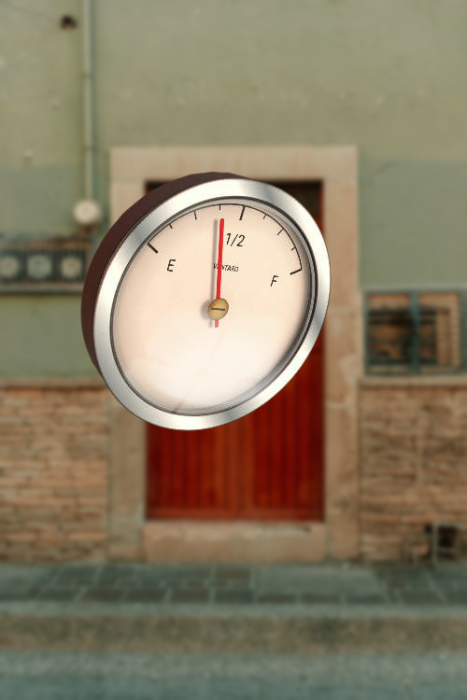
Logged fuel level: **0.375**
